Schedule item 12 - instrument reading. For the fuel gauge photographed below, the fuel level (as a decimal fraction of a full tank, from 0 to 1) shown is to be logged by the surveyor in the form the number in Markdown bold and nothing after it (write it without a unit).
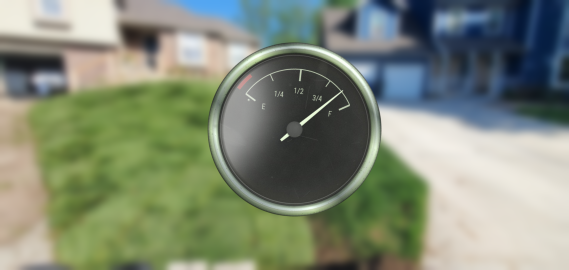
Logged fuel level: **0.875**
